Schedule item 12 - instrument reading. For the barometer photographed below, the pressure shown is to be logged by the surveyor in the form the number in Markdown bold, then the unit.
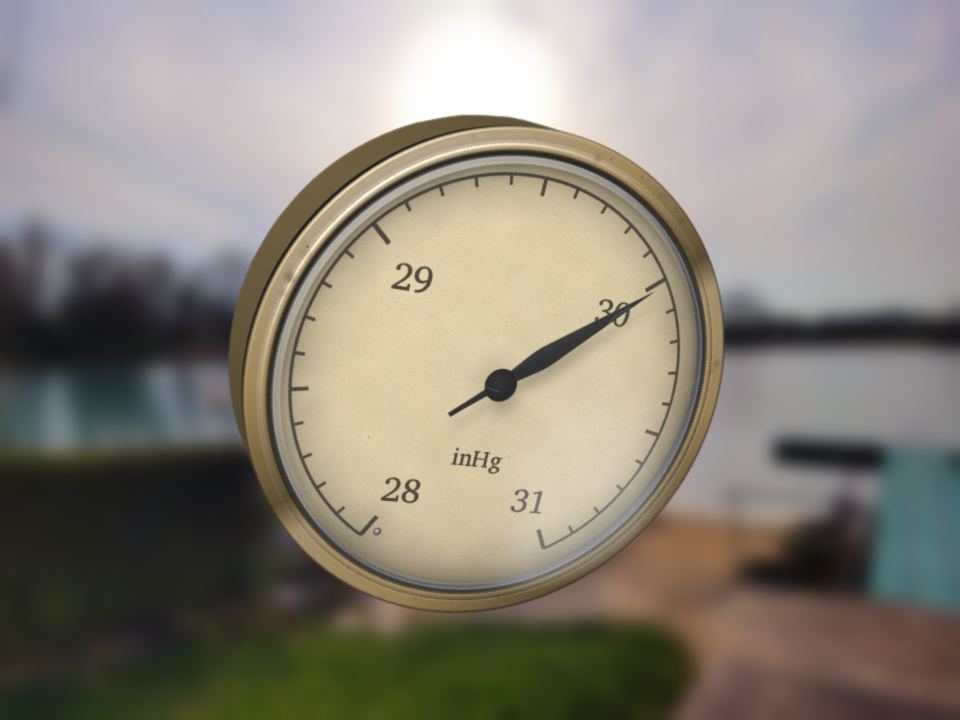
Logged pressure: **30** inHg
